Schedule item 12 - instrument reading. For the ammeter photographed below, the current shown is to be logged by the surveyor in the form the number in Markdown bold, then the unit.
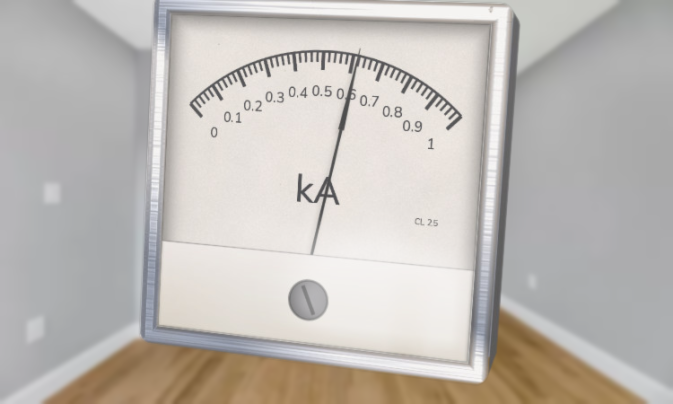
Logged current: **0.62** kA
